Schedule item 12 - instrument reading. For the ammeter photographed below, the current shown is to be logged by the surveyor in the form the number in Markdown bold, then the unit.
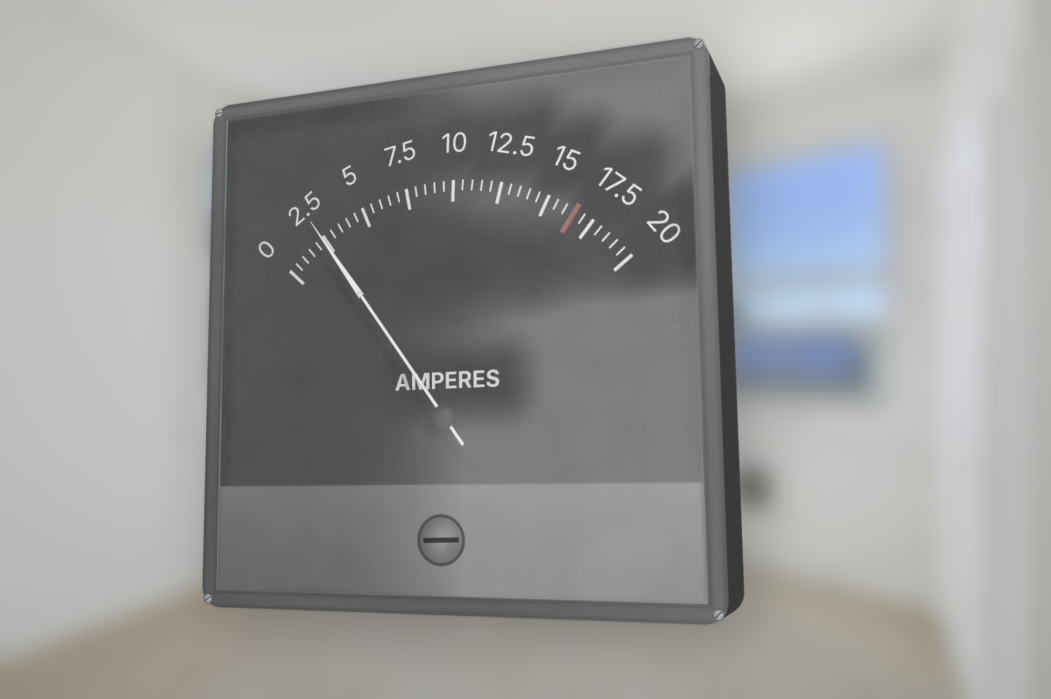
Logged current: **2.5** A
